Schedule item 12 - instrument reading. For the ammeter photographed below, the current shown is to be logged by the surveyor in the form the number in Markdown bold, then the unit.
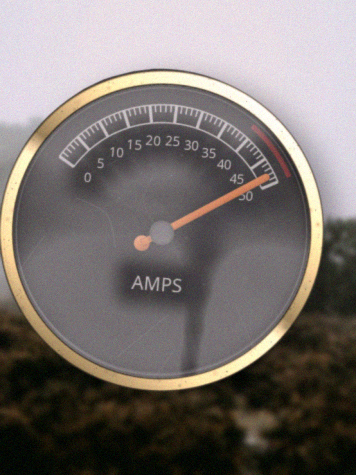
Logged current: **48** A
